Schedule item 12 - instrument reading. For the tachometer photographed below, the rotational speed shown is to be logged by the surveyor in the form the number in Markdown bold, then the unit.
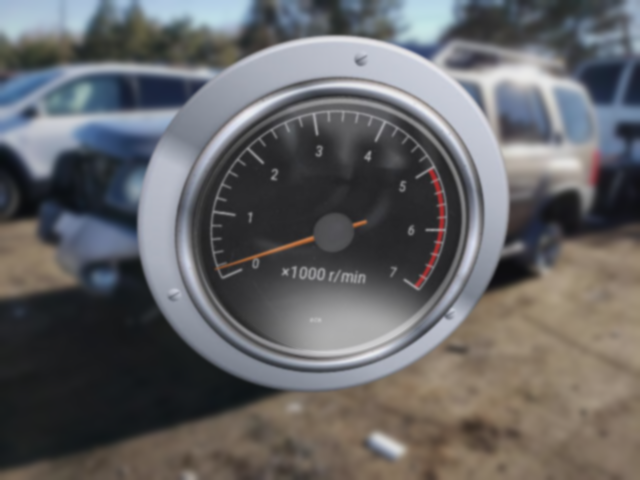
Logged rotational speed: **200** rpm
